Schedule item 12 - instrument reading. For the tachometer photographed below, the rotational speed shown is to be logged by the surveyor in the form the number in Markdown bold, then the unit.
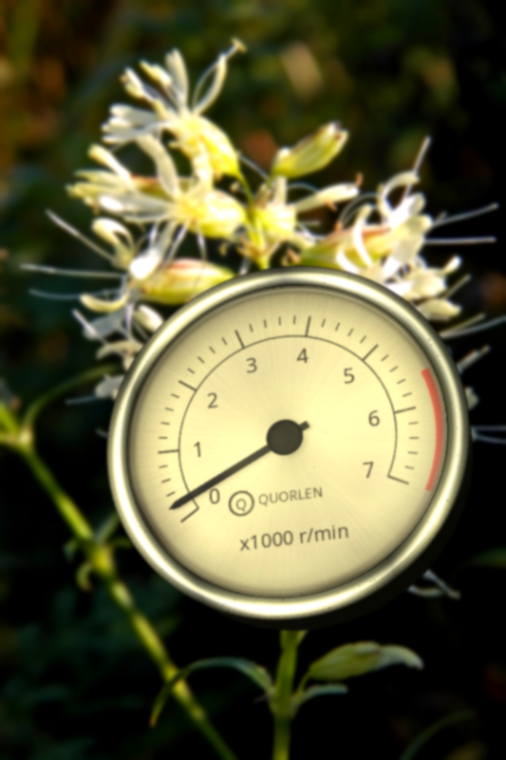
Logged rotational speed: **200** rpm
